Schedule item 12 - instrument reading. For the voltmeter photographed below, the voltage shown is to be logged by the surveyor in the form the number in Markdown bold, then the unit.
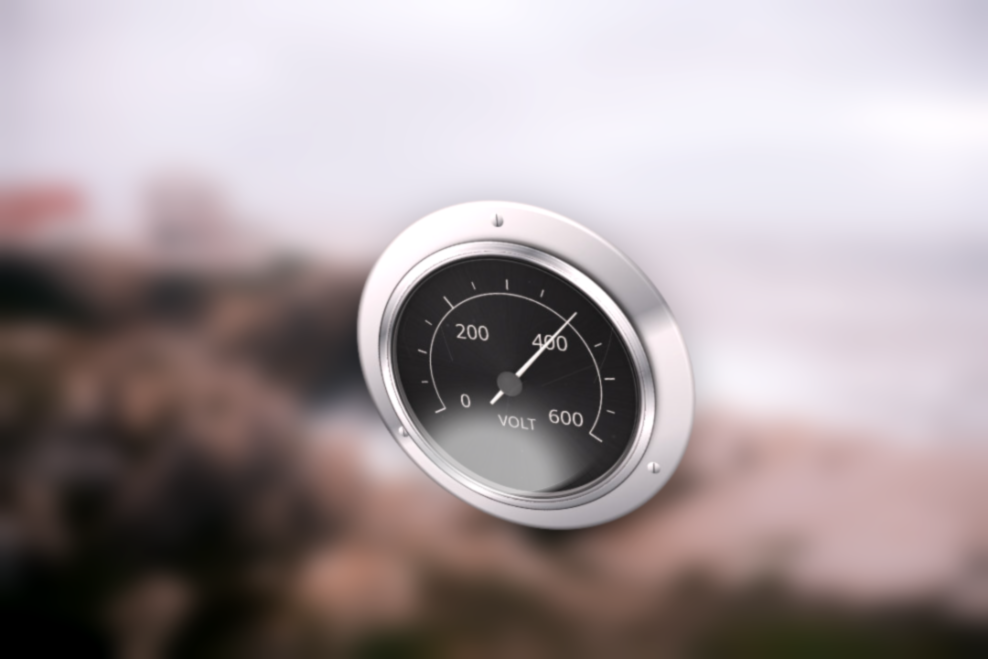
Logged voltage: **400** V
